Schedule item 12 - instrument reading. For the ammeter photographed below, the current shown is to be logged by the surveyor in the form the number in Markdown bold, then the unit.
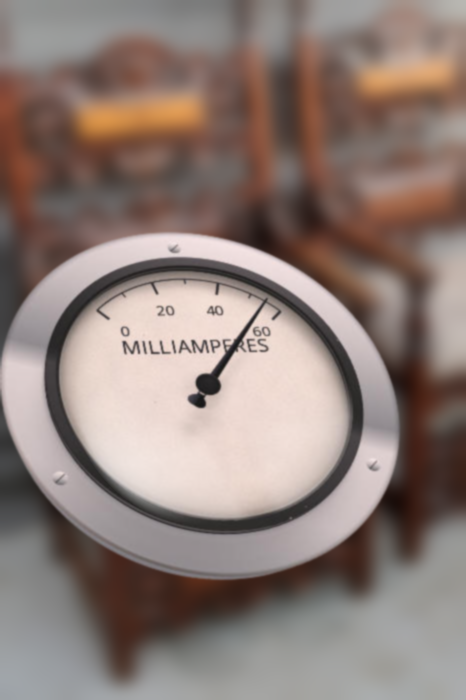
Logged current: **55** mA
